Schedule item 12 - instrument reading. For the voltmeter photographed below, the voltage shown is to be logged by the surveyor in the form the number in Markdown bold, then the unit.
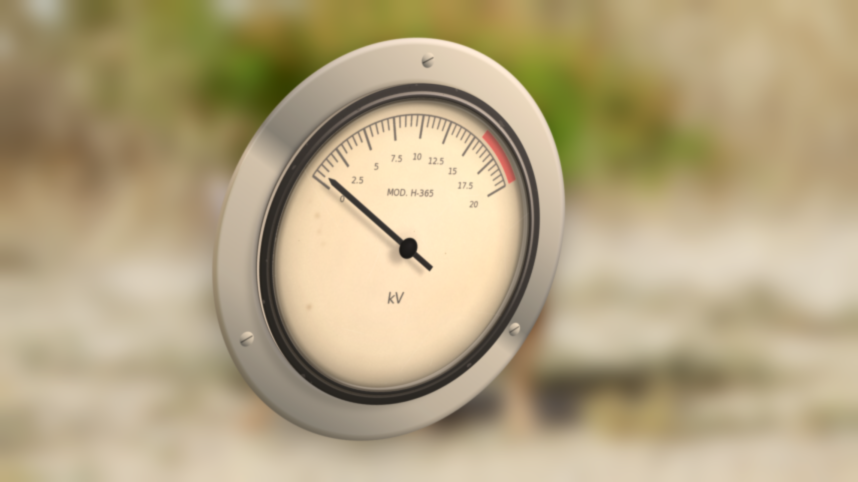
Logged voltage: **0.5** kV
